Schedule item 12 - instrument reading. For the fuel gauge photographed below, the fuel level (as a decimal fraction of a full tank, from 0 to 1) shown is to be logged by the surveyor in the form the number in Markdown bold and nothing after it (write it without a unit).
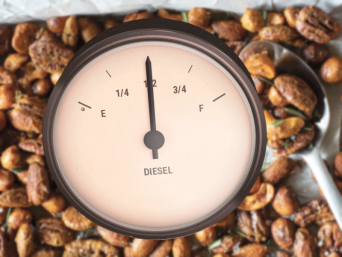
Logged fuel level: **0.5**
